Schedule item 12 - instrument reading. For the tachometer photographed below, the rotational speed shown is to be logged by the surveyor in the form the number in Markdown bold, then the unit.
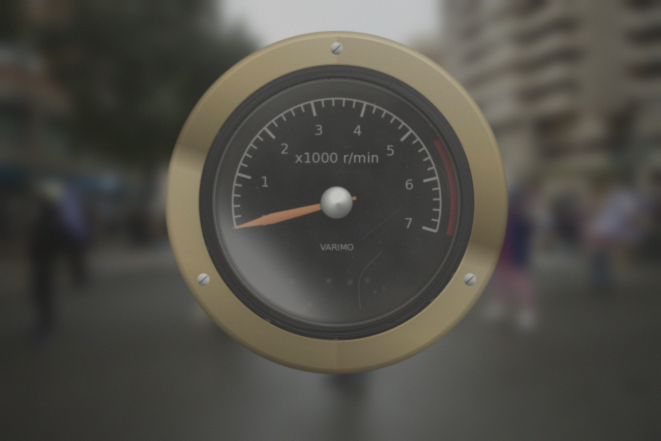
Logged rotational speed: **0** rpm
